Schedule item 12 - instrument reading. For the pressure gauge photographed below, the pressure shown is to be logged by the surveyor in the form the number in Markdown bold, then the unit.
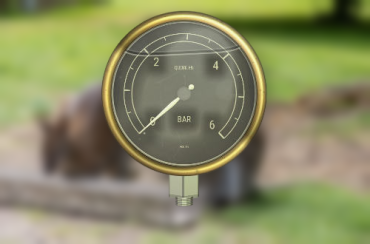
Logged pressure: **0** bar
